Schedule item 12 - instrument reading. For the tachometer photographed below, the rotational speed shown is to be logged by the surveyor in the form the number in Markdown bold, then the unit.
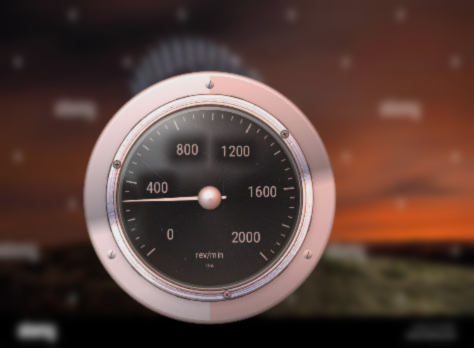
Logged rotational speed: **300** rpm
